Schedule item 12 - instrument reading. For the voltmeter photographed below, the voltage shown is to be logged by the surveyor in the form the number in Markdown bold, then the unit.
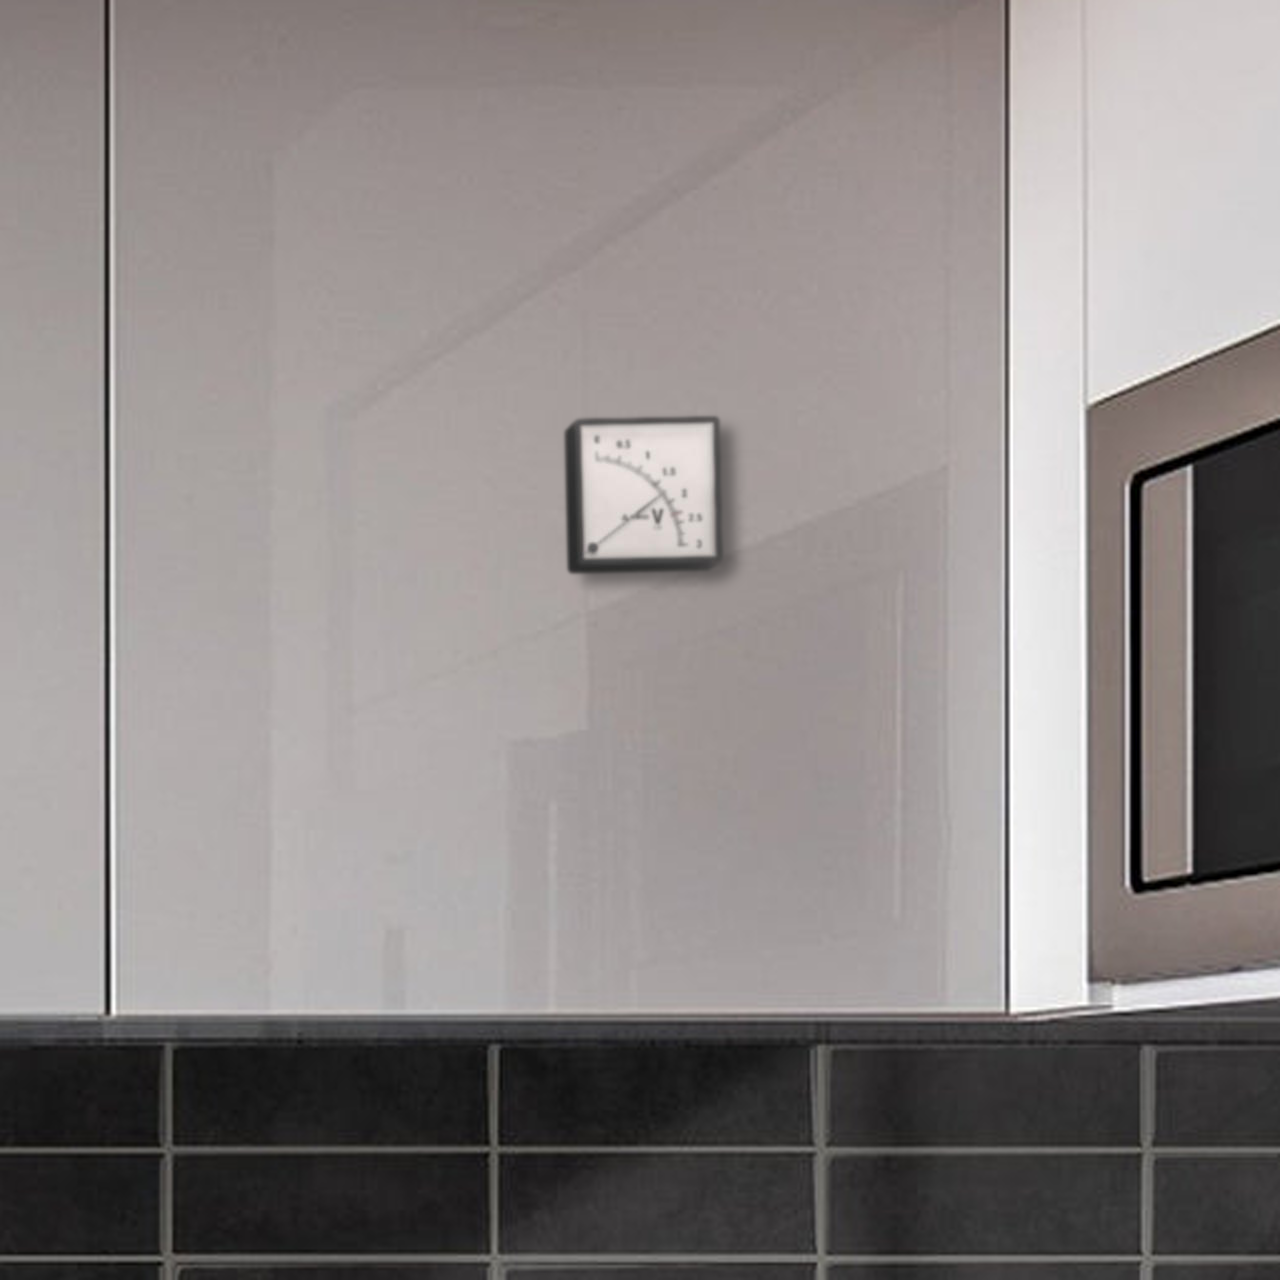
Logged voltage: **1.75** V
